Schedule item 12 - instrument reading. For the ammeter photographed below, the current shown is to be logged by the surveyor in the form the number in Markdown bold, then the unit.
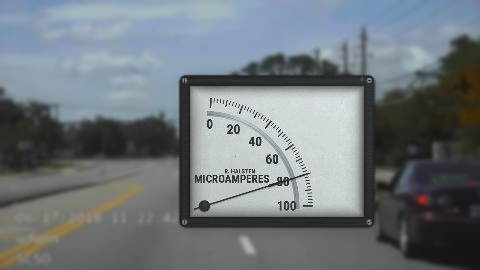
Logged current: **80** µA
